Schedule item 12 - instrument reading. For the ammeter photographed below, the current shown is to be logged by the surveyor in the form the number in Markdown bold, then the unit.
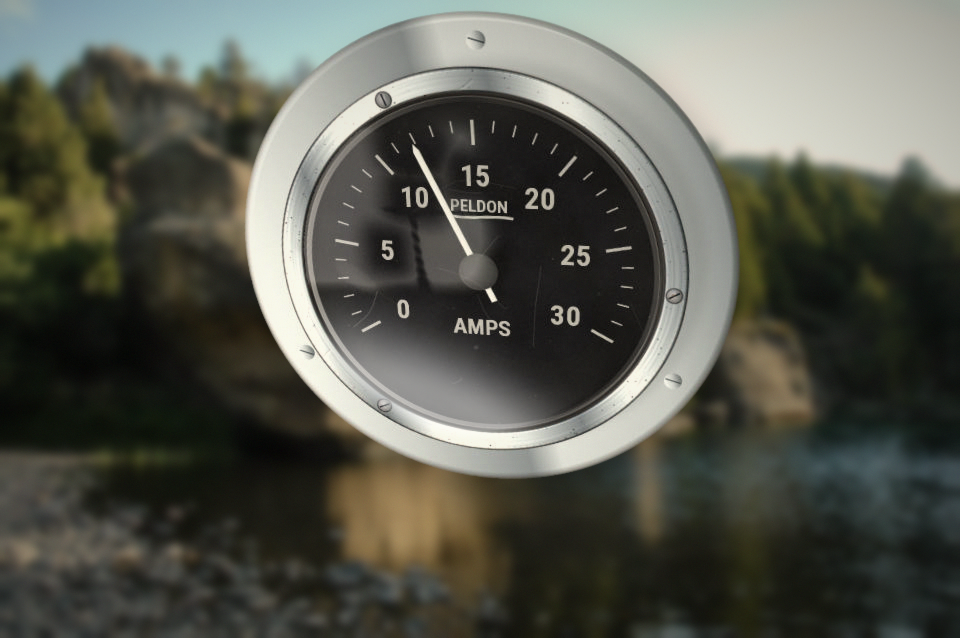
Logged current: **12** A
